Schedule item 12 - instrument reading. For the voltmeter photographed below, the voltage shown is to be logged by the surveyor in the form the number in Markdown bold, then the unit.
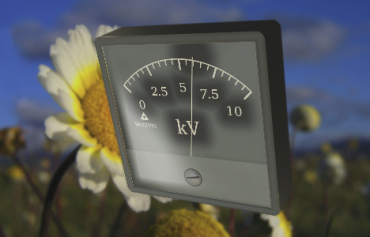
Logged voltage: **6** kV
